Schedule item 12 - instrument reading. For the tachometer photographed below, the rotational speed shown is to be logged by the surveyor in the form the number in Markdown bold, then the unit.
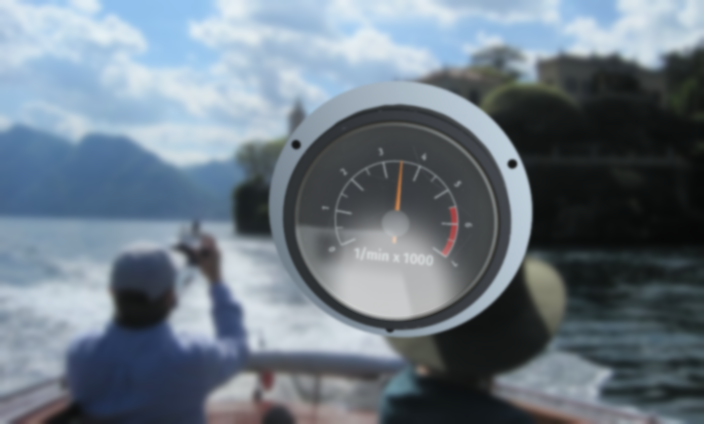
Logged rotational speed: **3500** rpm
